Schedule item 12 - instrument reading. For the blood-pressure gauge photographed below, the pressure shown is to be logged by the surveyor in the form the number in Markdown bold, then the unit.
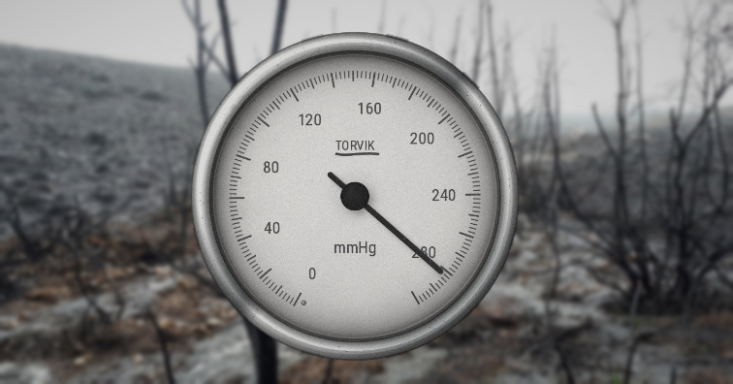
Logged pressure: **282** mmHg
